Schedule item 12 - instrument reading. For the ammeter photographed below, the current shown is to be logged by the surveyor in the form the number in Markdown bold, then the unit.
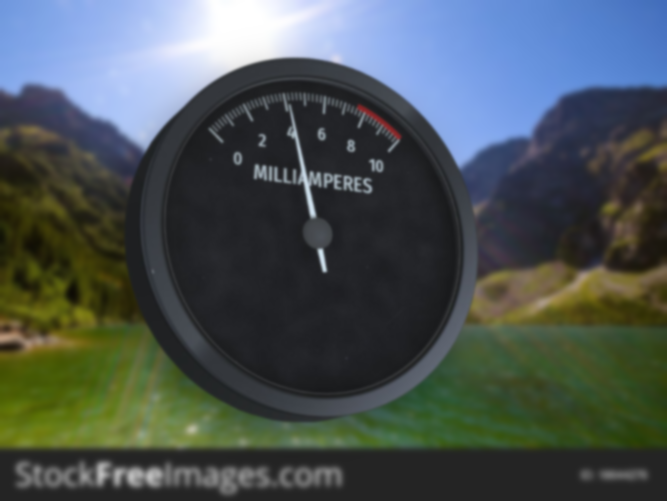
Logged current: **4** mA
